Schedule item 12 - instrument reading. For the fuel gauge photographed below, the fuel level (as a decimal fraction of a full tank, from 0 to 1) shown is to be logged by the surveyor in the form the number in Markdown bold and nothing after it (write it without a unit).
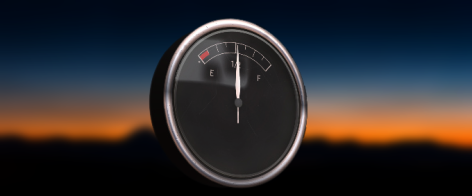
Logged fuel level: **0.5**
